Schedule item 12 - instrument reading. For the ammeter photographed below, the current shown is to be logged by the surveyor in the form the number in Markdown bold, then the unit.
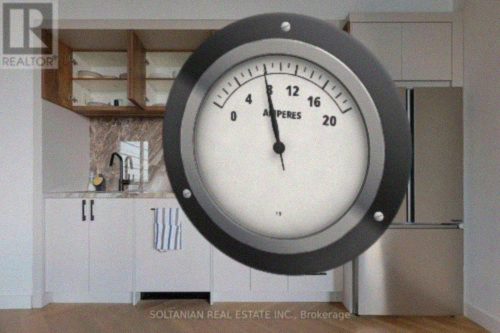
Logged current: **8** A
